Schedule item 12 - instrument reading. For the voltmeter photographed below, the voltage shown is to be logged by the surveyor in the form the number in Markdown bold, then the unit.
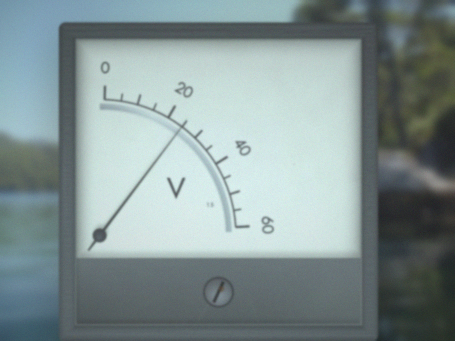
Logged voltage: **25** V
